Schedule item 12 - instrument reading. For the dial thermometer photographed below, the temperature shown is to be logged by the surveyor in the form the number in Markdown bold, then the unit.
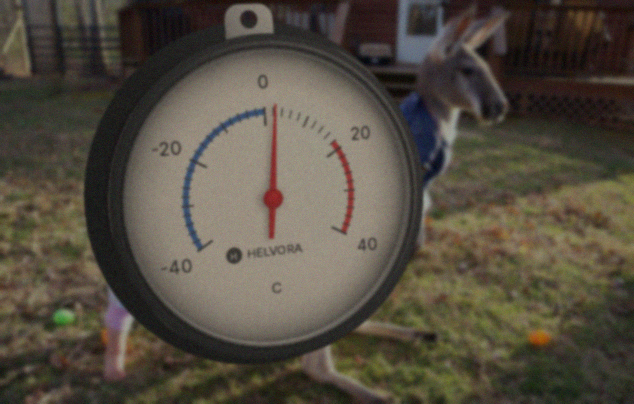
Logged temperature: **2** °C
